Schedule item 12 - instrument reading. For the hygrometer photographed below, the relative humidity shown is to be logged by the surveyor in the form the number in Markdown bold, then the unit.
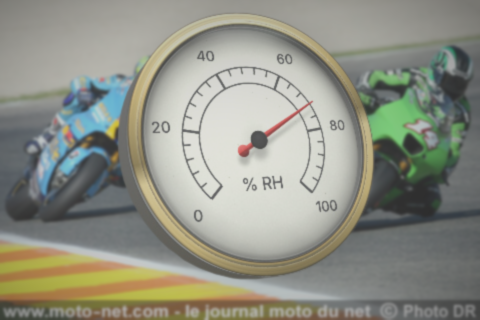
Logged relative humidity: **72** %
